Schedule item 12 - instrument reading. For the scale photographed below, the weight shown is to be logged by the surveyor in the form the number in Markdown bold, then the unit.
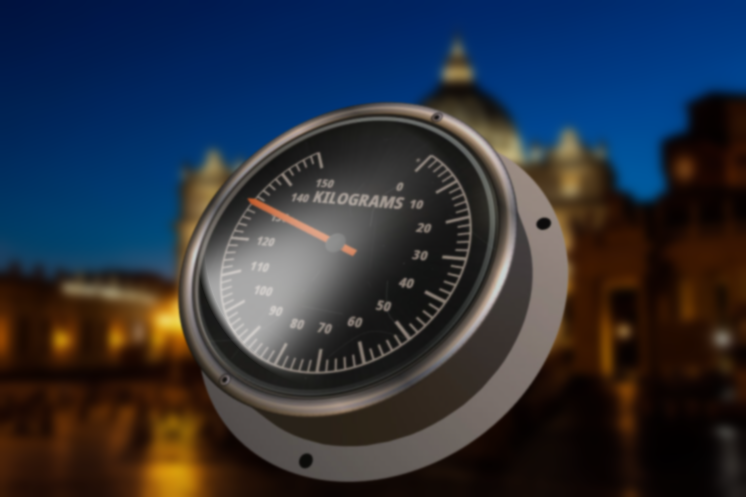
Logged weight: **130** kg
